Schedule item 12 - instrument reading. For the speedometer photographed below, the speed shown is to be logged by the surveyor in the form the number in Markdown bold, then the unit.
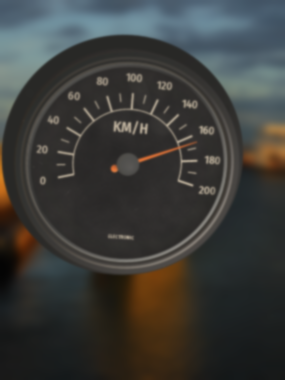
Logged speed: **165** km/h
